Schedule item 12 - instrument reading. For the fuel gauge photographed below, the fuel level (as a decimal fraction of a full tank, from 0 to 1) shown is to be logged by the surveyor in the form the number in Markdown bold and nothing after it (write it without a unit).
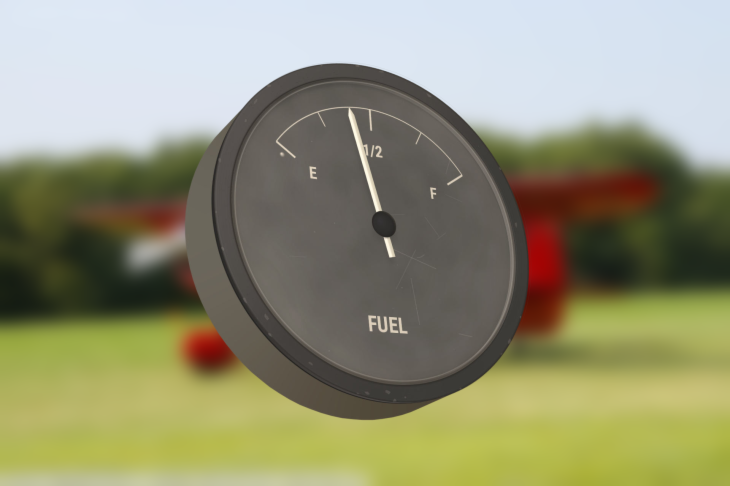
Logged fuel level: **0.375**
